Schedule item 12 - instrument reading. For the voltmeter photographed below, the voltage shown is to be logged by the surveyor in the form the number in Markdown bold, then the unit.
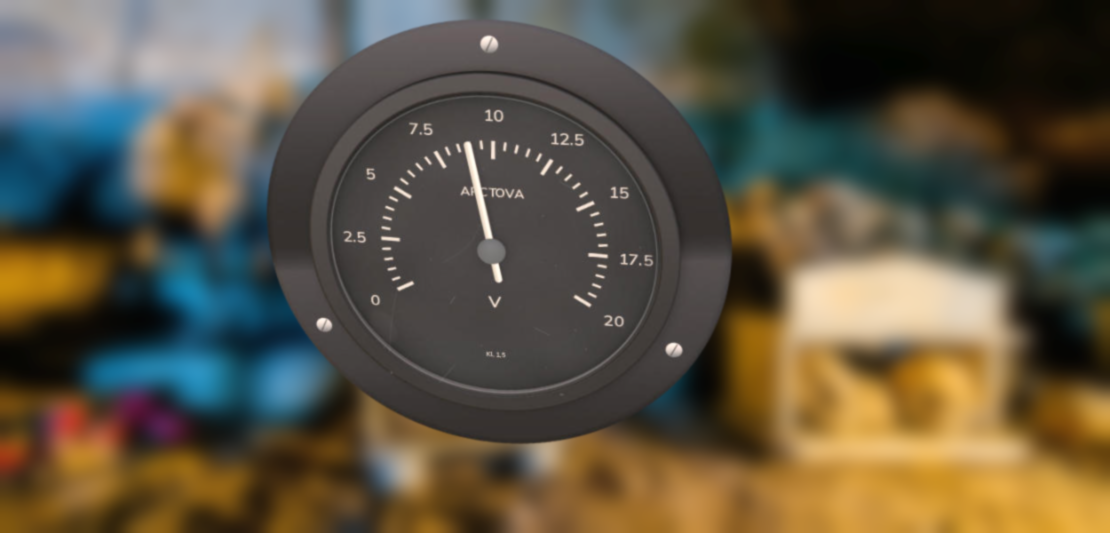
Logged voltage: **9** V
